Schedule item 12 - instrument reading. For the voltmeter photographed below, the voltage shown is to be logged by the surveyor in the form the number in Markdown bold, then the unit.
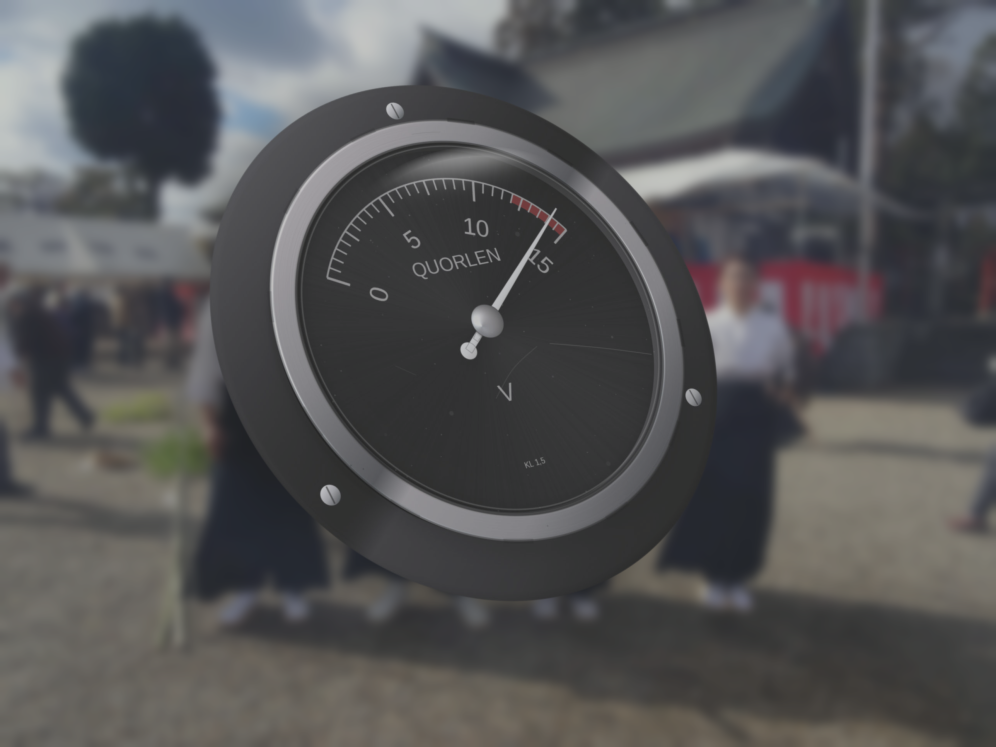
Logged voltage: **14** V
